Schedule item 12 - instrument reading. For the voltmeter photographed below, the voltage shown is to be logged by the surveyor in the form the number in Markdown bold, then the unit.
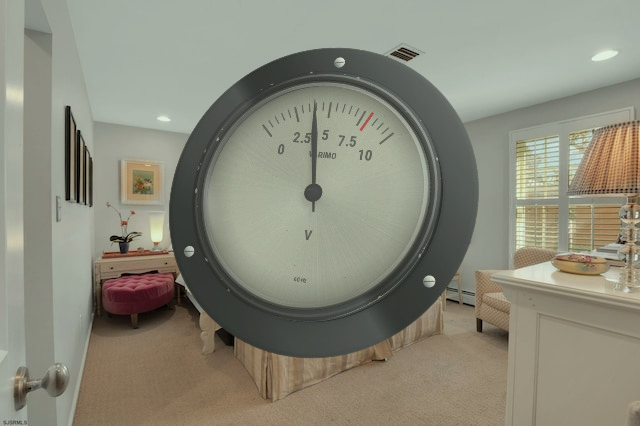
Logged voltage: **4** V
